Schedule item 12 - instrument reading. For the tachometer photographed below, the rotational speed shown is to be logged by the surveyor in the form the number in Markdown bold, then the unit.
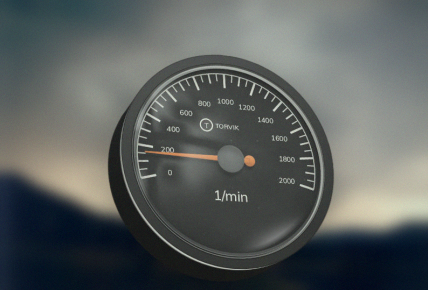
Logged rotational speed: **150** rpm
